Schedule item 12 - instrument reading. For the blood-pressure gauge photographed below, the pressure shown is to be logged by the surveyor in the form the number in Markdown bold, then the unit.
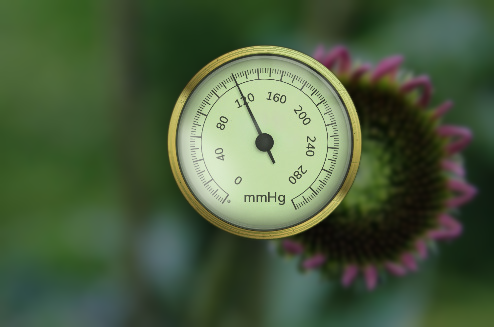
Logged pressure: **120** mmHg
